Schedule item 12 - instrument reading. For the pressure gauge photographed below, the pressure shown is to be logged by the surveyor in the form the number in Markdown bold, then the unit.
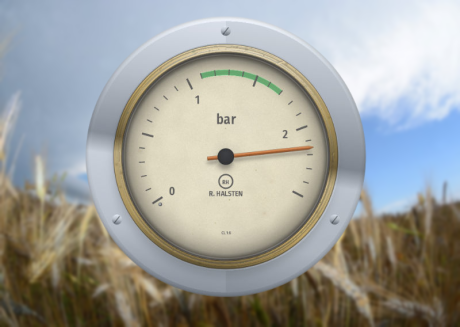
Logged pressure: **2.15** bar
